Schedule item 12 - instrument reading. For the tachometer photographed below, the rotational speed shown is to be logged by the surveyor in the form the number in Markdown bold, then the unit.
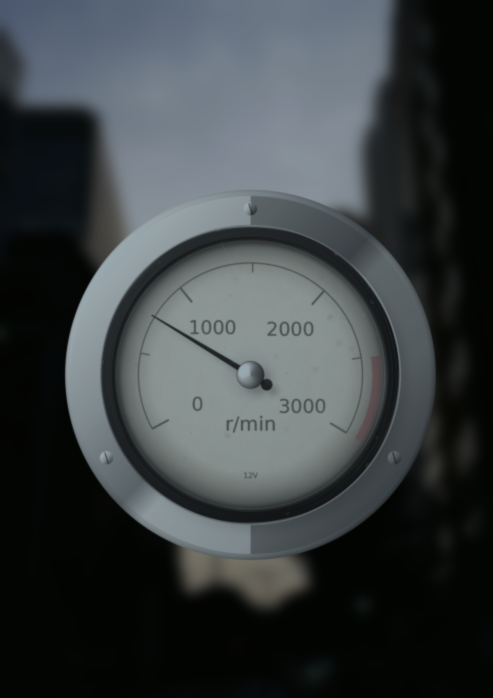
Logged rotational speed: **750** rpm
